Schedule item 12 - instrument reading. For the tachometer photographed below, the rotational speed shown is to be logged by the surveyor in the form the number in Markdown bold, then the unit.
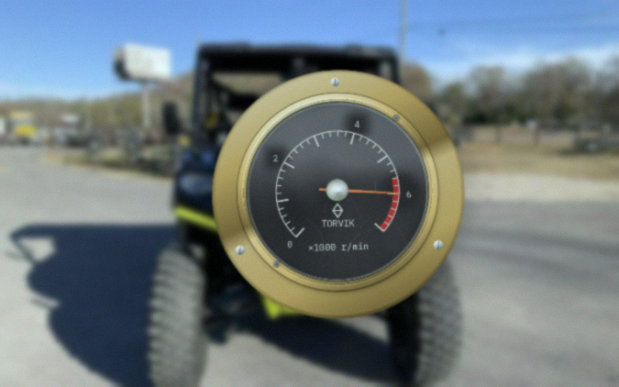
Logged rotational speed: **6000** rpm
